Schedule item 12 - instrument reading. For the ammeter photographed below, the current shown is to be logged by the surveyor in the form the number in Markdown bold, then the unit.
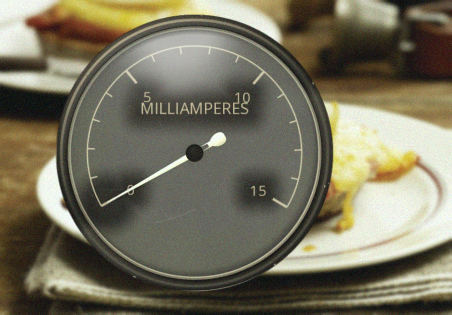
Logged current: **0** mA
